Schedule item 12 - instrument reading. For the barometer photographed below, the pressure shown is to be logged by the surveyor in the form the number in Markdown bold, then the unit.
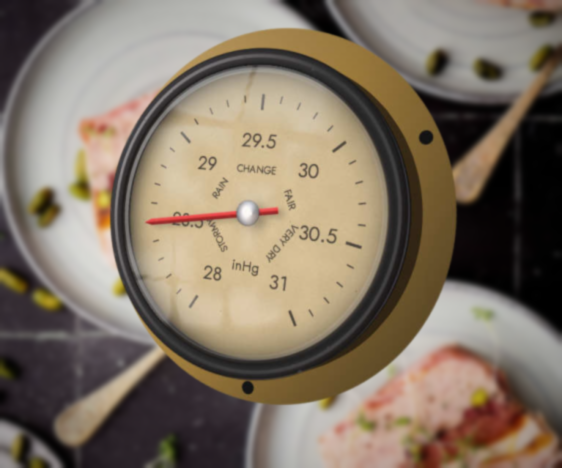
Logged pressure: **28.5** inHg
